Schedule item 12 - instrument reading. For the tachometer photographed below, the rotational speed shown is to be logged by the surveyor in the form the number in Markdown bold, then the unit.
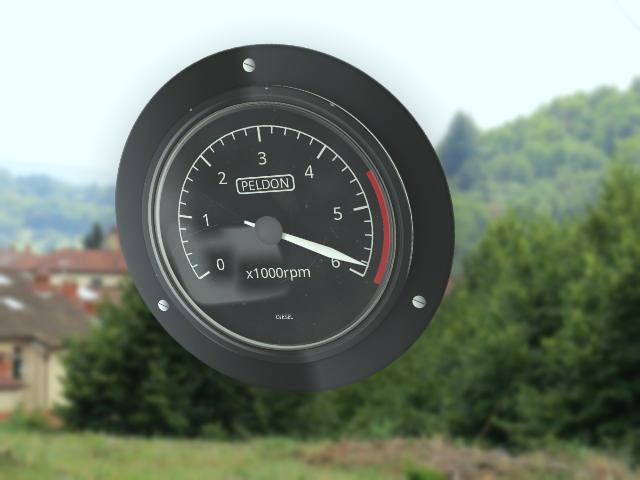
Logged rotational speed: **5800** rpm
